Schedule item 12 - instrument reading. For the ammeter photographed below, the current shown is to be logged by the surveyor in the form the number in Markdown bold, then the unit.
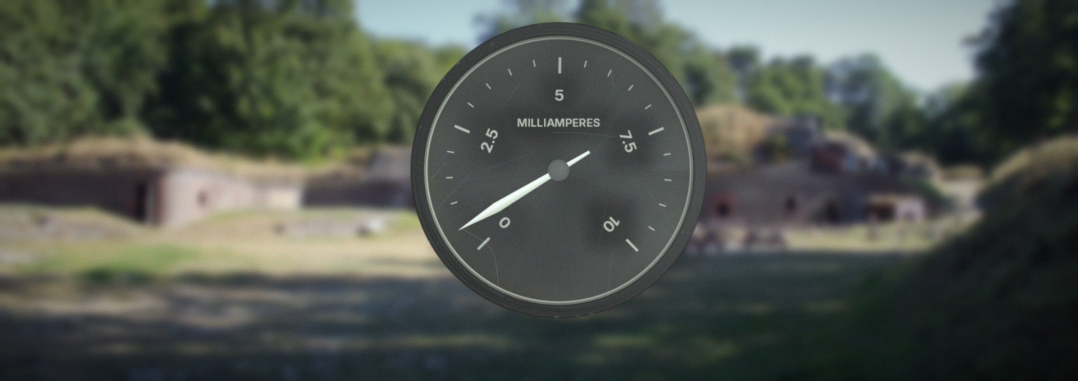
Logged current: **0.5** mA
